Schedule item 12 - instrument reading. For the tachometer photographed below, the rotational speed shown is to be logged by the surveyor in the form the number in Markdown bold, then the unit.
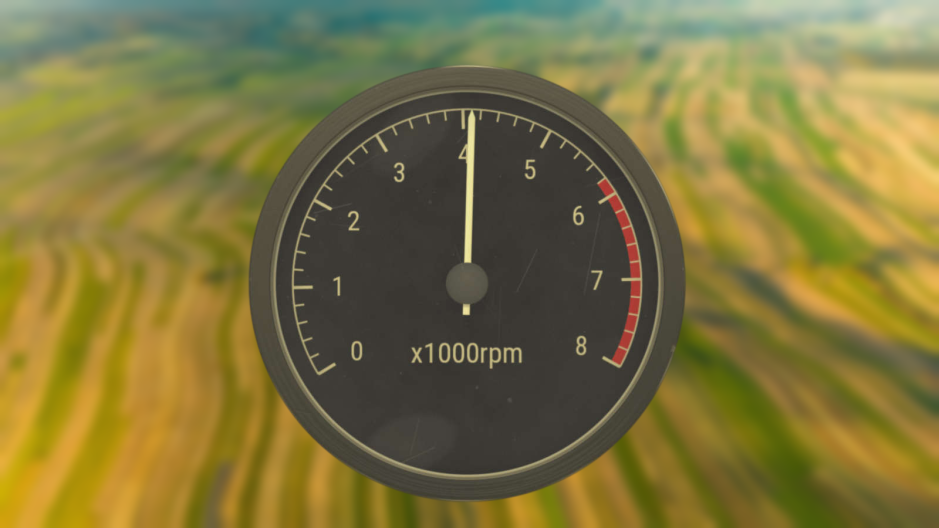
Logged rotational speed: **4100** rpm
